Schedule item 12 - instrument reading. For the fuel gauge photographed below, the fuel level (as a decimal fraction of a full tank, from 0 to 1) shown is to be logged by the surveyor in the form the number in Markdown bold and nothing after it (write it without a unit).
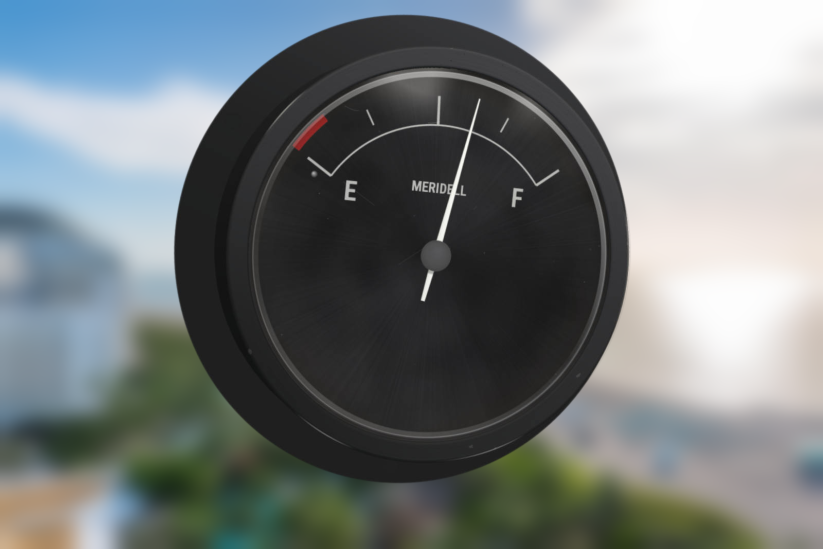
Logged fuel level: **0.625**
